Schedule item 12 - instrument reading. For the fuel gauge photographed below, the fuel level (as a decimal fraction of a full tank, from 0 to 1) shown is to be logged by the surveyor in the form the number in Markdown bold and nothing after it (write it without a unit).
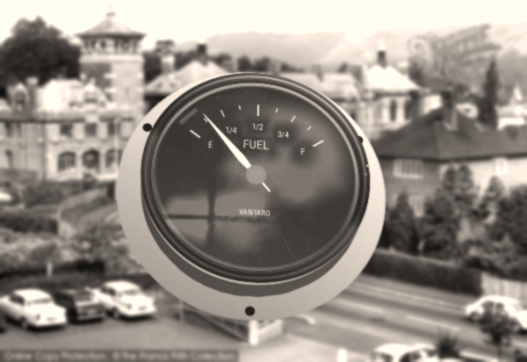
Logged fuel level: **0.125**
